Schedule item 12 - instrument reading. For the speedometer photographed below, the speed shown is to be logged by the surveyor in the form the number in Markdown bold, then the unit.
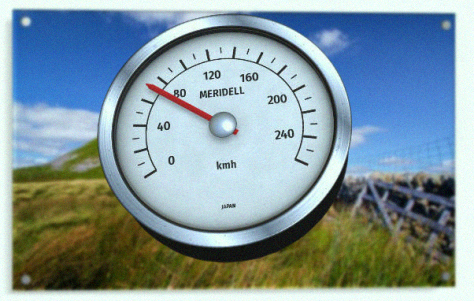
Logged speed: **70** km/h
